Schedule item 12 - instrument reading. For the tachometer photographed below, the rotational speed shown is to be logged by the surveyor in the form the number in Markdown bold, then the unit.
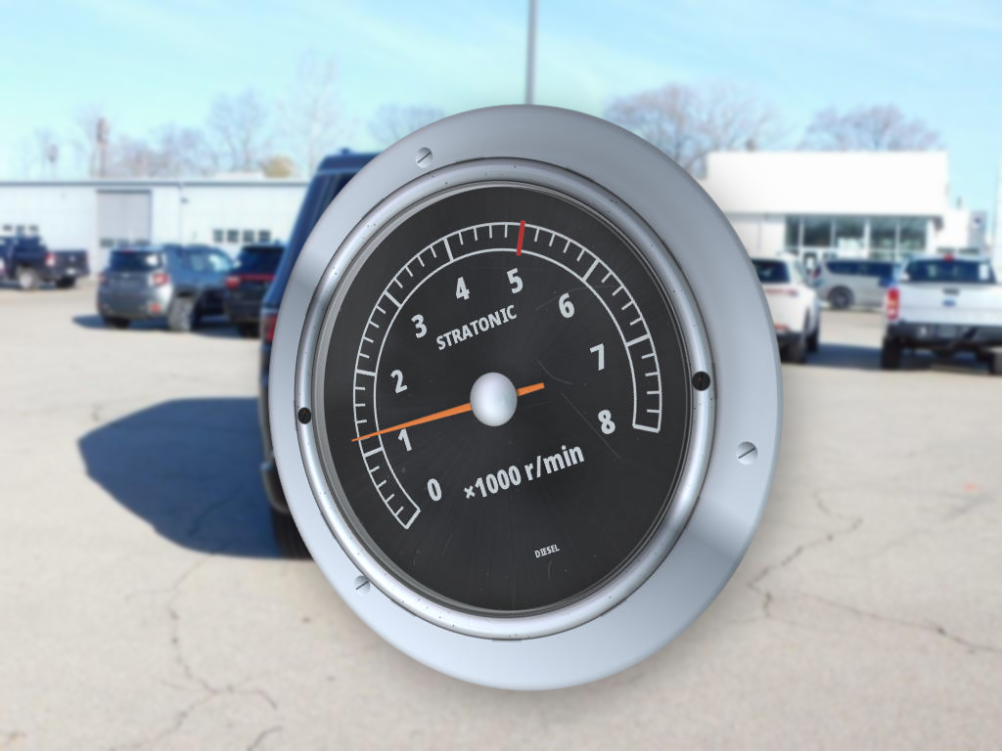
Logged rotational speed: **1200** rpm
